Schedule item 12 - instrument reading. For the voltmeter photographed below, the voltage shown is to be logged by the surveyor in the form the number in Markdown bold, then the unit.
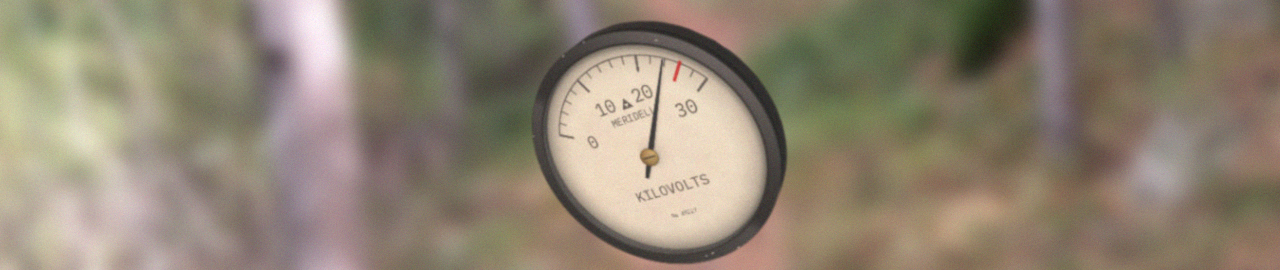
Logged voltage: **24** kV
